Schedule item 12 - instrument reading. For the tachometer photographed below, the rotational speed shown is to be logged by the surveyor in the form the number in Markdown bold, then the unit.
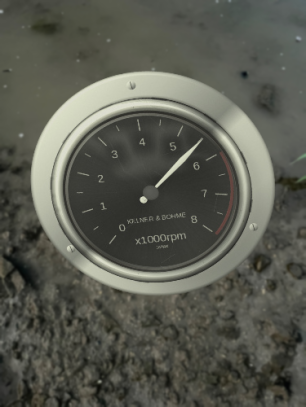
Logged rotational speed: **5500** rpm
